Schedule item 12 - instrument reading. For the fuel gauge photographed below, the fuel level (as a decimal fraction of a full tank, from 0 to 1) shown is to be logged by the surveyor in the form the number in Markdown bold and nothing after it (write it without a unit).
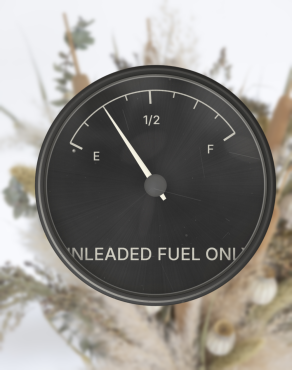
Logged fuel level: **0.25**
